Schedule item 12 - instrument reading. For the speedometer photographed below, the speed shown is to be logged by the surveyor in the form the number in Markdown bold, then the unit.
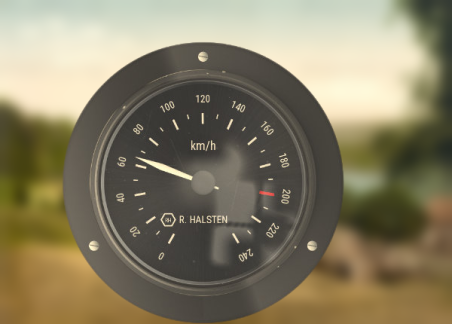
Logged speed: **65** km/h
